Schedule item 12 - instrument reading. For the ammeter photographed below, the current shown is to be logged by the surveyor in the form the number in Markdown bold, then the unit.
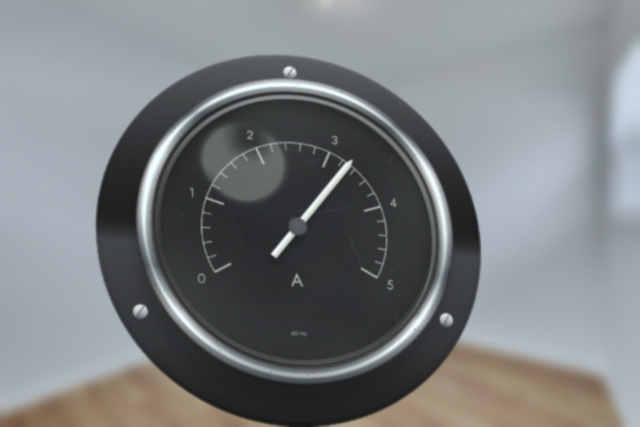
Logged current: **3.3** A
